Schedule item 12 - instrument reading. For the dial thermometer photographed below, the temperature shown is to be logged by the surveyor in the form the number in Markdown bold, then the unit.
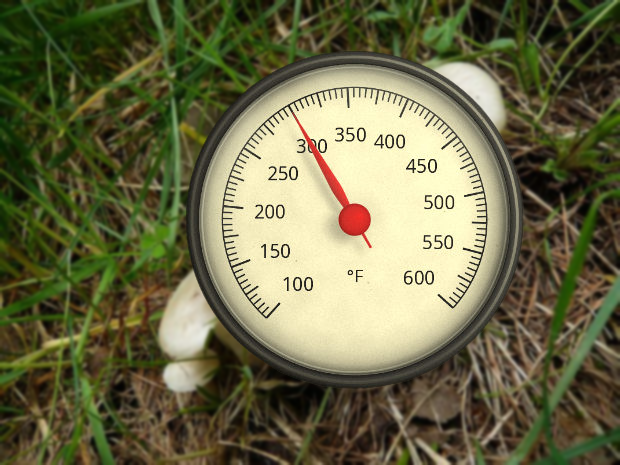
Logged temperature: **300** °F
